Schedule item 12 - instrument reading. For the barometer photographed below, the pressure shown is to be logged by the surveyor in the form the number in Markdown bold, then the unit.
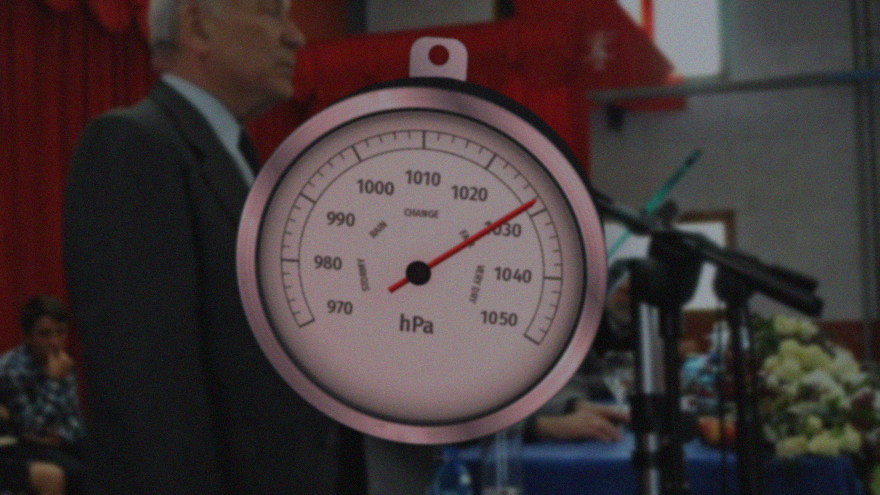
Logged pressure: **1028** hPa
